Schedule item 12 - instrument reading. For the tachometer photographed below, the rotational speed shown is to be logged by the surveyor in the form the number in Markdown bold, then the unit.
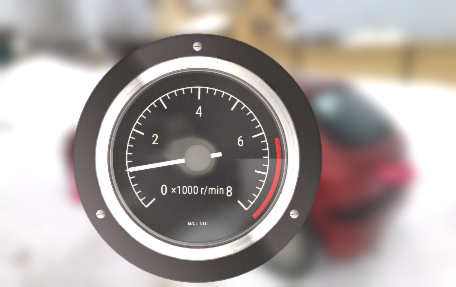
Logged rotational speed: **1000** rpm
